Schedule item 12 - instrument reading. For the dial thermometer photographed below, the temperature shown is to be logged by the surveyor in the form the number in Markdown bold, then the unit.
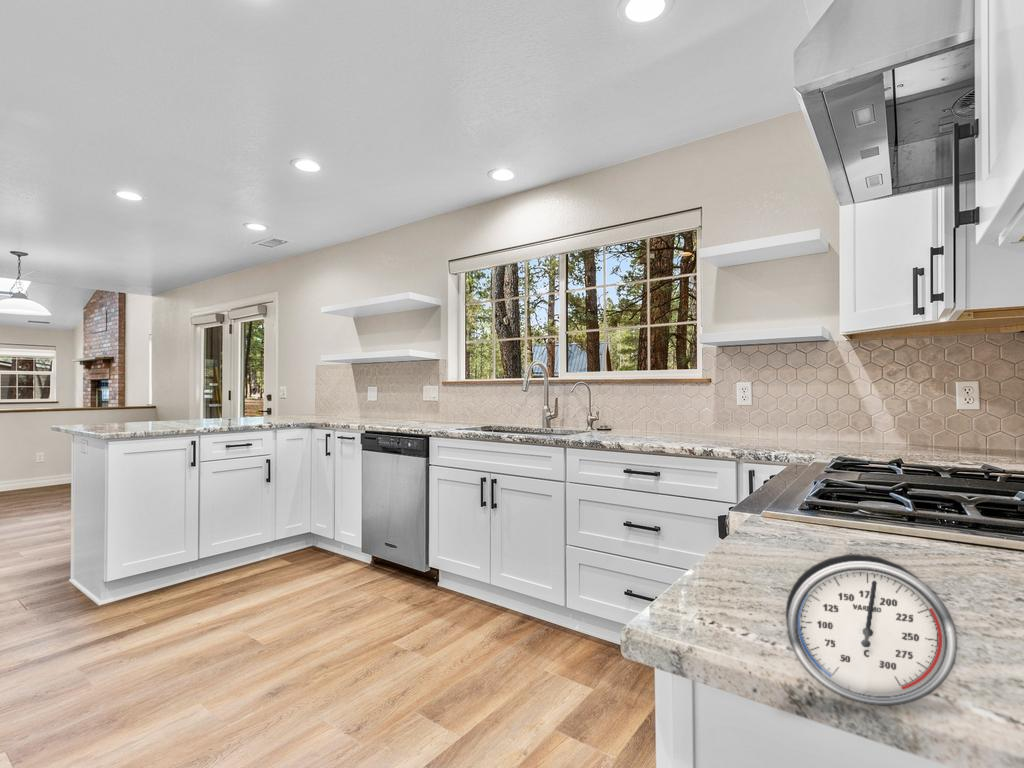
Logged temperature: **180** °C
